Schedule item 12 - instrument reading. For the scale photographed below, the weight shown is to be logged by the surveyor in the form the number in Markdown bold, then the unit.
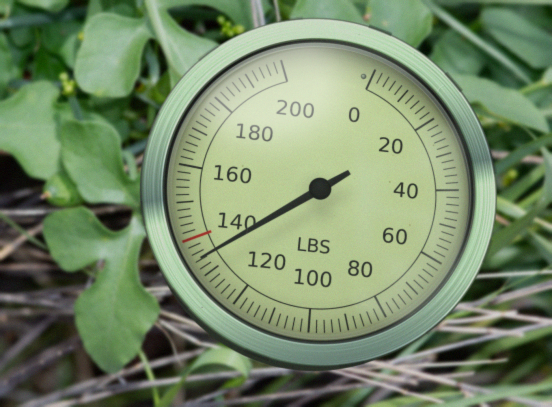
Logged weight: **134** lb
